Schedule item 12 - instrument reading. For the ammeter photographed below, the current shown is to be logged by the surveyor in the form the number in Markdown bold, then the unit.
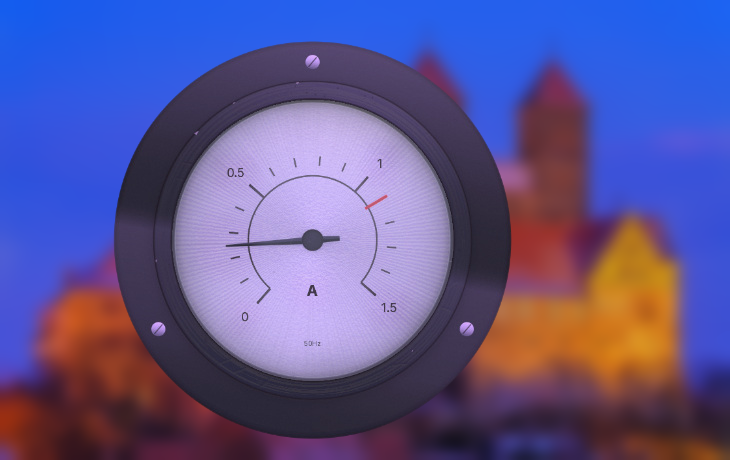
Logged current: **0.25** A
